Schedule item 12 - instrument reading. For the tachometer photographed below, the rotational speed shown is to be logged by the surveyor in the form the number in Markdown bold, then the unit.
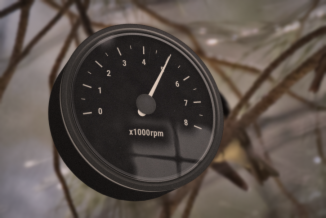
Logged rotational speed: **5000** rpm
